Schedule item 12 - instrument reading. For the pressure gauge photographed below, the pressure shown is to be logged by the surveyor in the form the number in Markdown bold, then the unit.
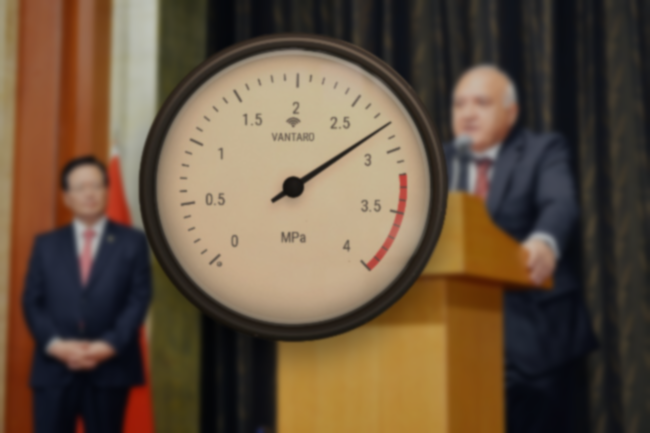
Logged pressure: **2.8** MPa
